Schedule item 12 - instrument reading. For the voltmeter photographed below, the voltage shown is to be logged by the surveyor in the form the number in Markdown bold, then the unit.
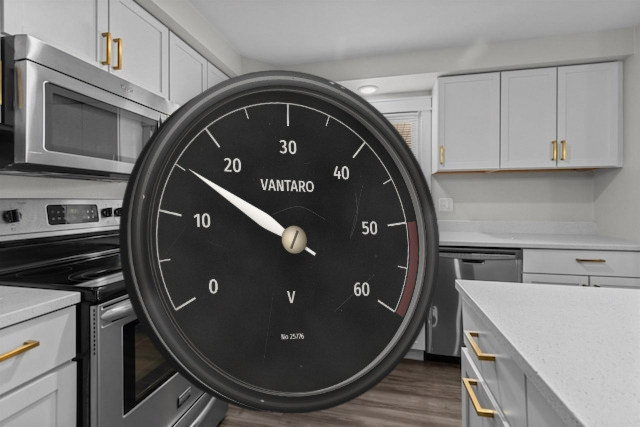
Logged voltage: **15** V
